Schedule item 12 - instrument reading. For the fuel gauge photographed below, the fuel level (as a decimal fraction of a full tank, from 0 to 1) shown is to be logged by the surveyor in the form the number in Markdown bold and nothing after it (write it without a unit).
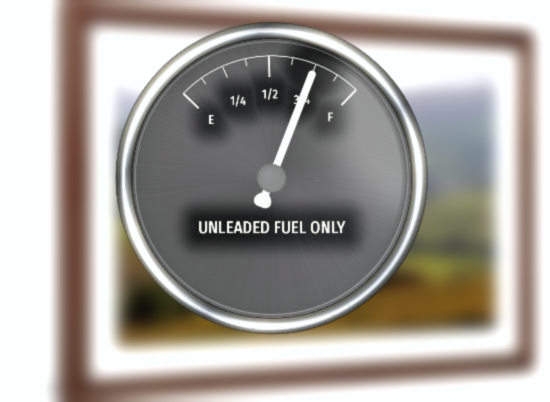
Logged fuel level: **0.75**
